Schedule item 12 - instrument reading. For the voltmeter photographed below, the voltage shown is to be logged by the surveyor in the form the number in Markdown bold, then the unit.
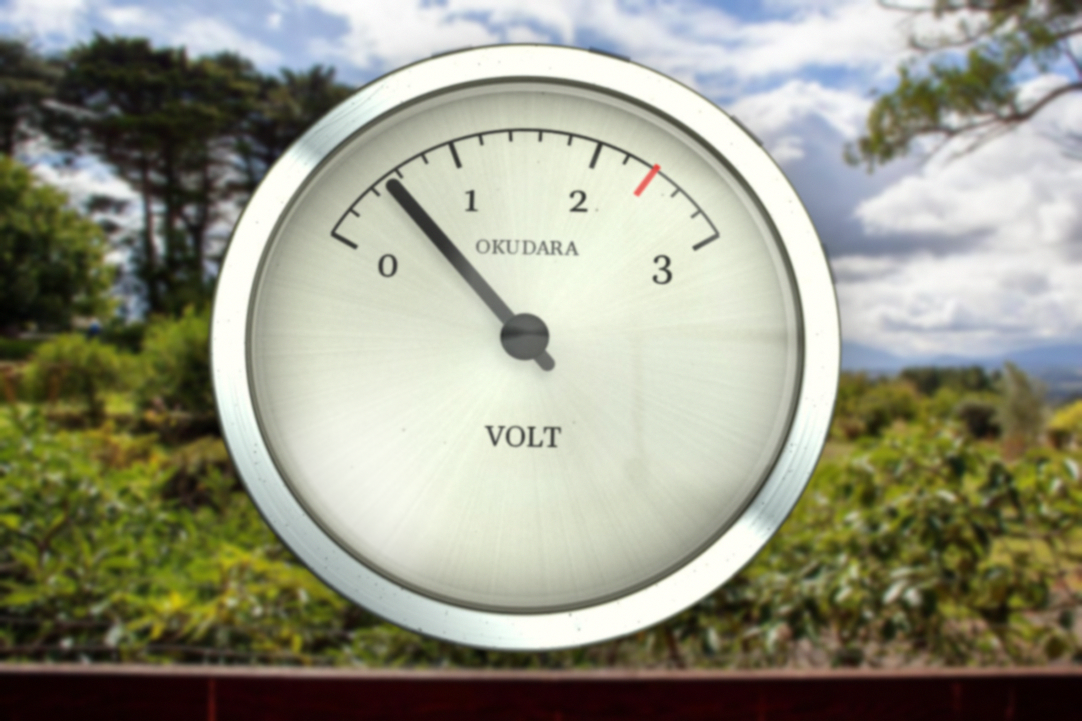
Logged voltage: **0.5** V
